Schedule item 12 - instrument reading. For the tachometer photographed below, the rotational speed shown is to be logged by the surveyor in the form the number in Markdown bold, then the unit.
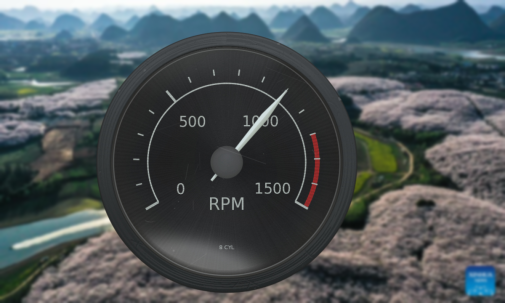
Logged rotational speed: **1000** rpm
